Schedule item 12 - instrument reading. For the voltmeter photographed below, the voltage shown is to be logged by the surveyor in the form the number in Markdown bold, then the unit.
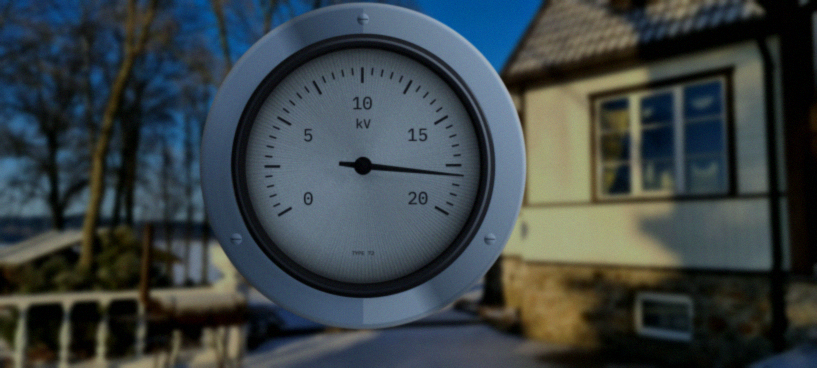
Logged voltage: **18** kV
